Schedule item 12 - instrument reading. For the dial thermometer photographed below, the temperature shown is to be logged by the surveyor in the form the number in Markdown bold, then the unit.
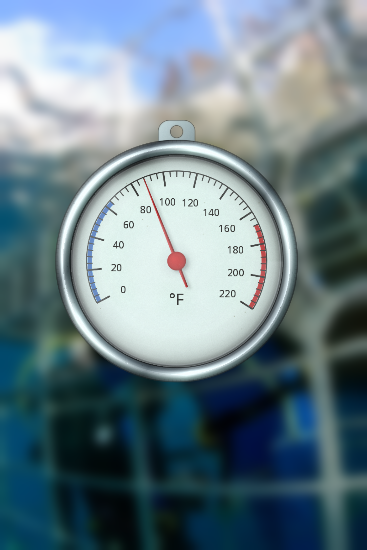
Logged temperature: **88** °F
